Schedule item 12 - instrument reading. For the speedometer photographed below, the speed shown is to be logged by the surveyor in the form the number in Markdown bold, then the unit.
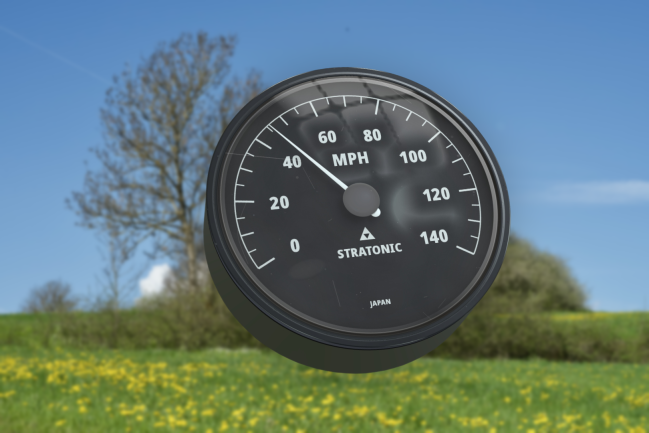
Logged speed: **45** mph
